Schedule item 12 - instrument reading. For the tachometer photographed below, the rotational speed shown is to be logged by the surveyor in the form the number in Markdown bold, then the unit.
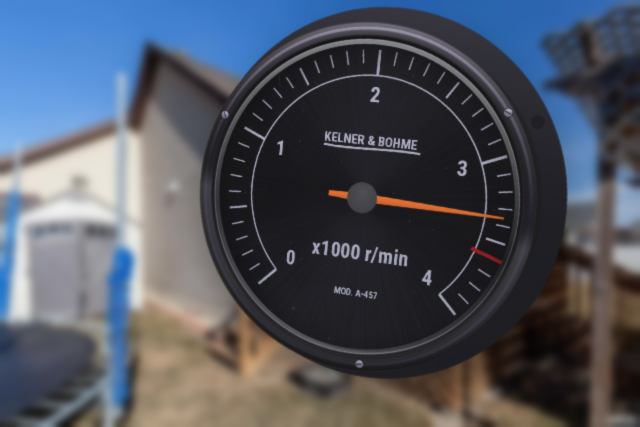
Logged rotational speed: **3350** rpm
